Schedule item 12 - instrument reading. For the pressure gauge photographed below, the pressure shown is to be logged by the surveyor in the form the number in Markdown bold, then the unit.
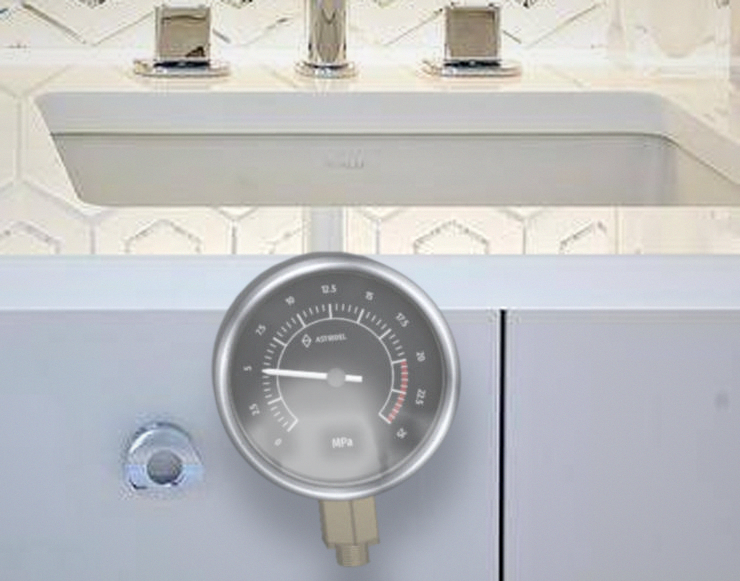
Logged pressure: **5** MPa
